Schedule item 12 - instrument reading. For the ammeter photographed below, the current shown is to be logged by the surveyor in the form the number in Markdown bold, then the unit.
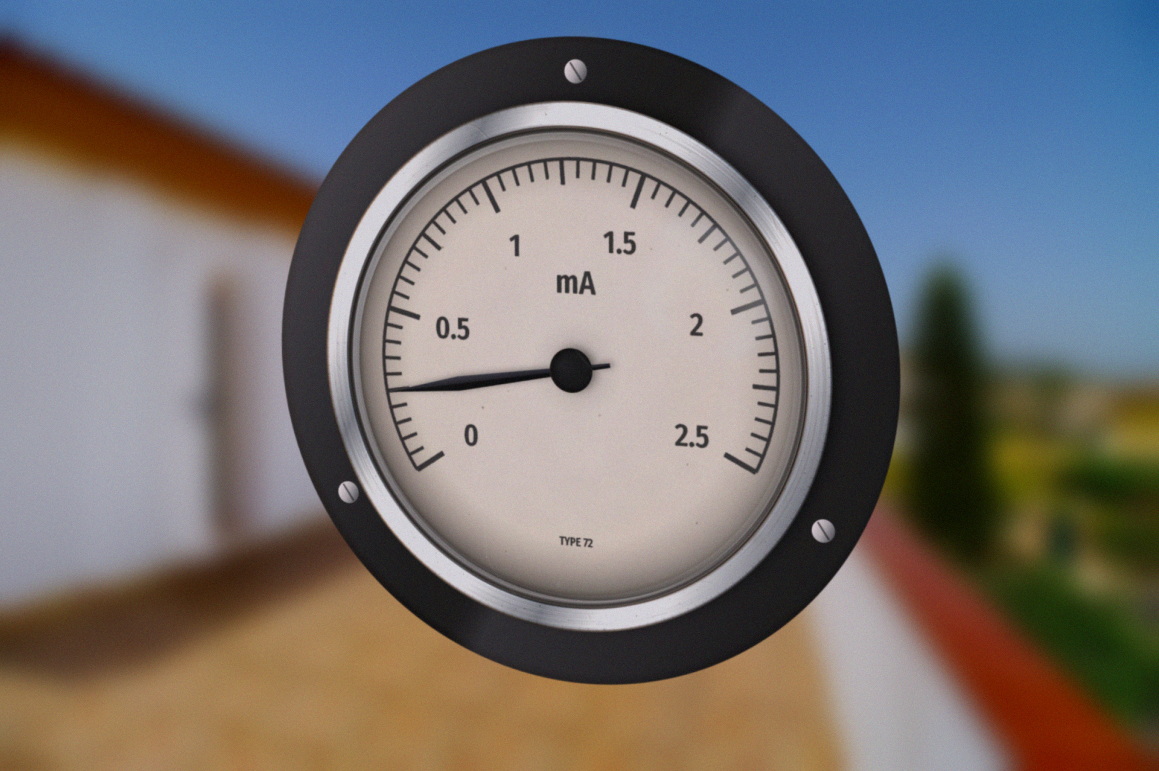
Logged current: **0.25** mA
